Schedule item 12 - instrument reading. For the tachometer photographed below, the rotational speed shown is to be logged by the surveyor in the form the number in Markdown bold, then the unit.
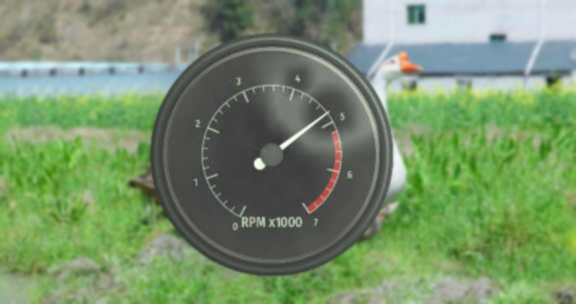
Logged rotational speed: **4800** rpm
